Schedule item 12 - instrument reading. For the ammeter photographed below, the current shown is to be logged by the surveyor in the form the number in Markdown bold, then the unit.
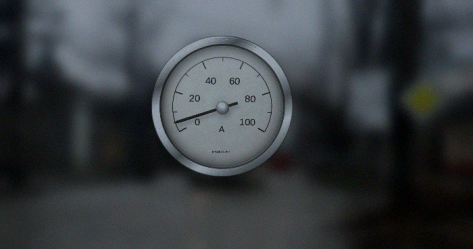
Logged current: **5** A
